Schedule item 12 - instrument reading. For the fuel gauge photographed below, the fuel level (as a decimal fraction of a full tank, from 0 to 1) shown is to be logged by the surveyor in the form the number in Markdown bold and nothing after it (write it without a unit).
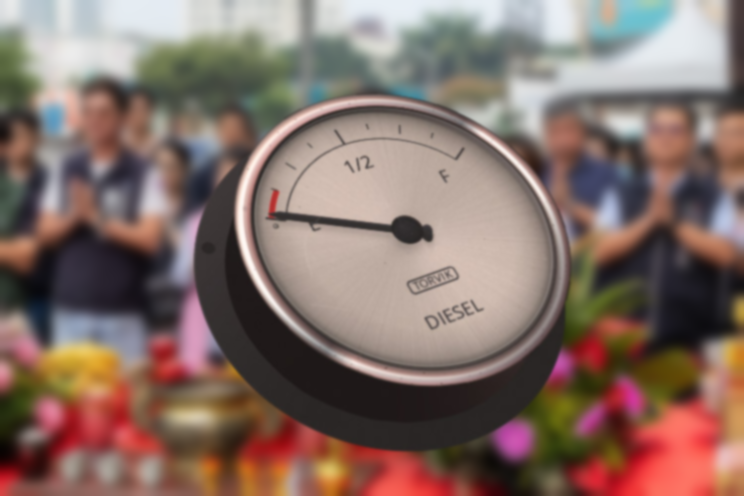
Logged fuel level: **0**
